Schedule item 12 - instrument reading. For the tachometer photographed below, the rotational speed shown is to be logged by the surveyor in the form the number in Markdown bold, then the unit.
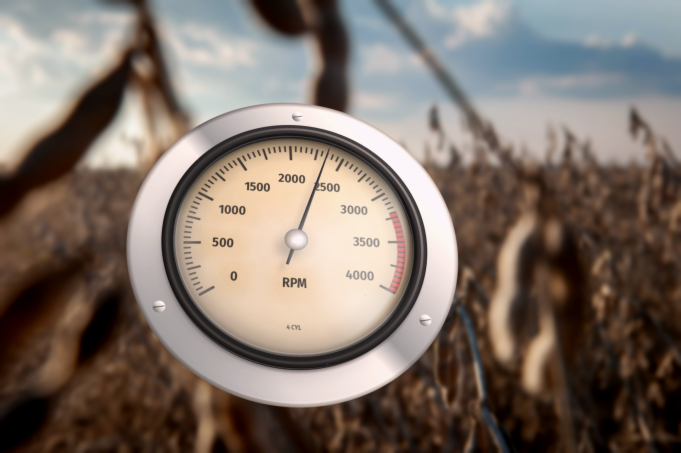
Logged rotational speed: **2350** rpm
